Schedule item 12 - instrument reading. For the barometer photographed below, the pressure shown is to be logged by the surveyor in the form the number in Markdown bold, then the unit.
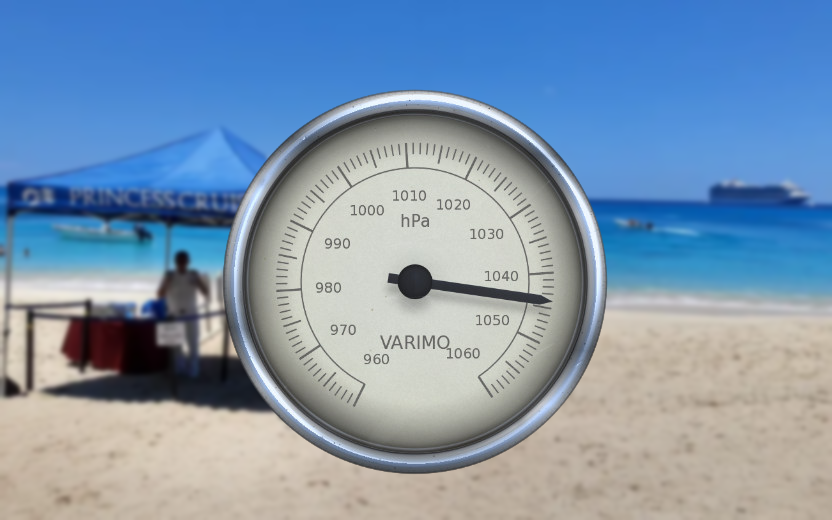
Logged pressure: **1044** hPa
